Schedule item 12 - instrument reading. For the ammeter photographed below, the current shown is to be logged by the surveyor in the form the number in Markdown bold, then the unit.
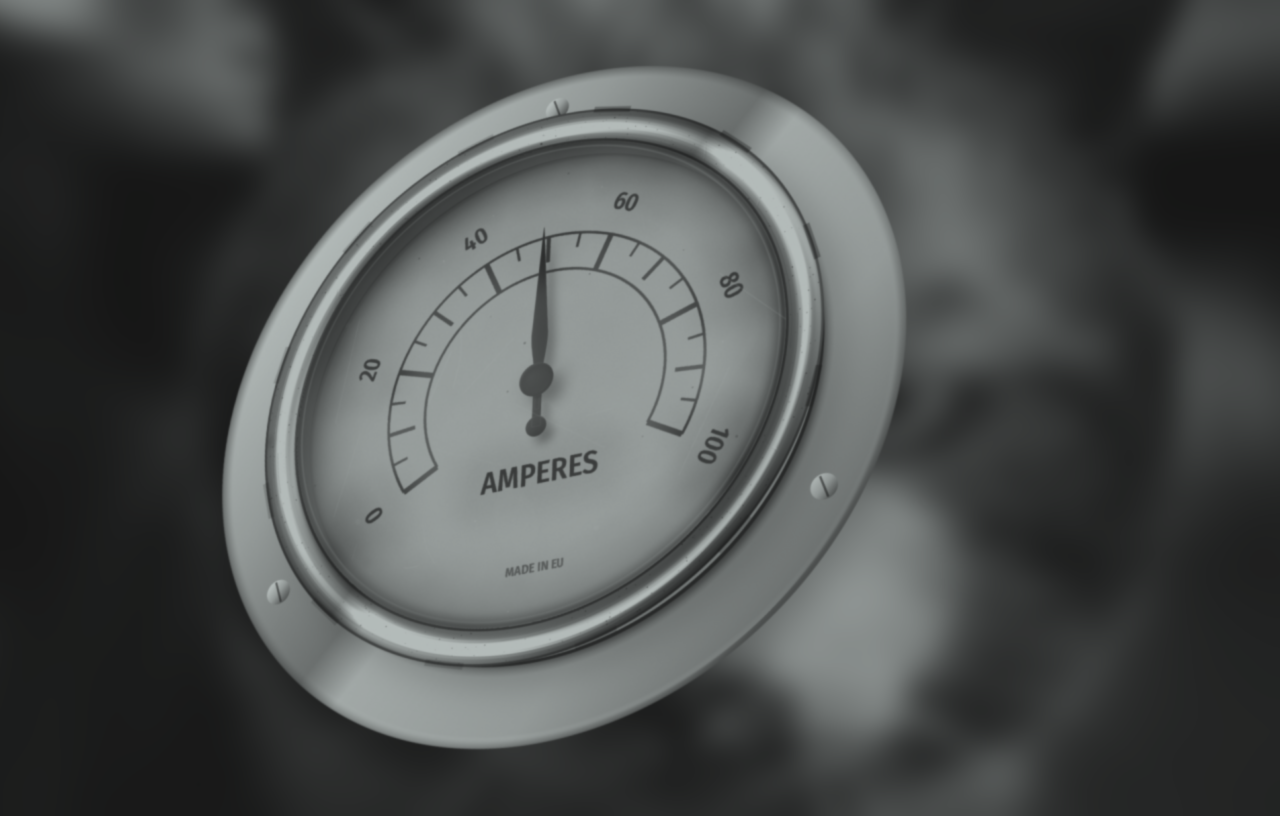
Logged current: **50** A
